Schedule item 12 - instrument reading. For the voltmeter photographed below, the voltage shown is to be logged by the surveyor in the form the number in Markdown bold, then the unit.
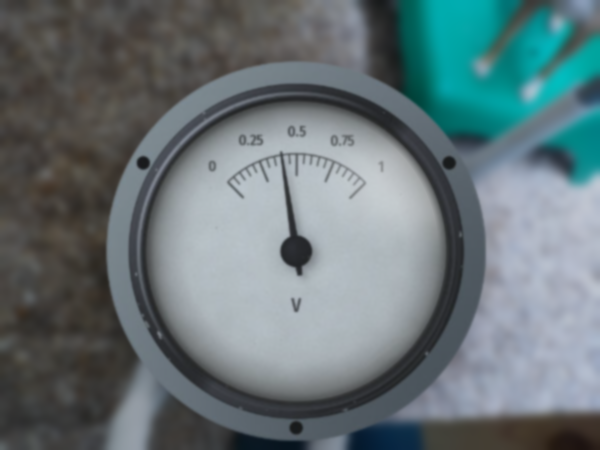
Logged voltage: **0.4** V
